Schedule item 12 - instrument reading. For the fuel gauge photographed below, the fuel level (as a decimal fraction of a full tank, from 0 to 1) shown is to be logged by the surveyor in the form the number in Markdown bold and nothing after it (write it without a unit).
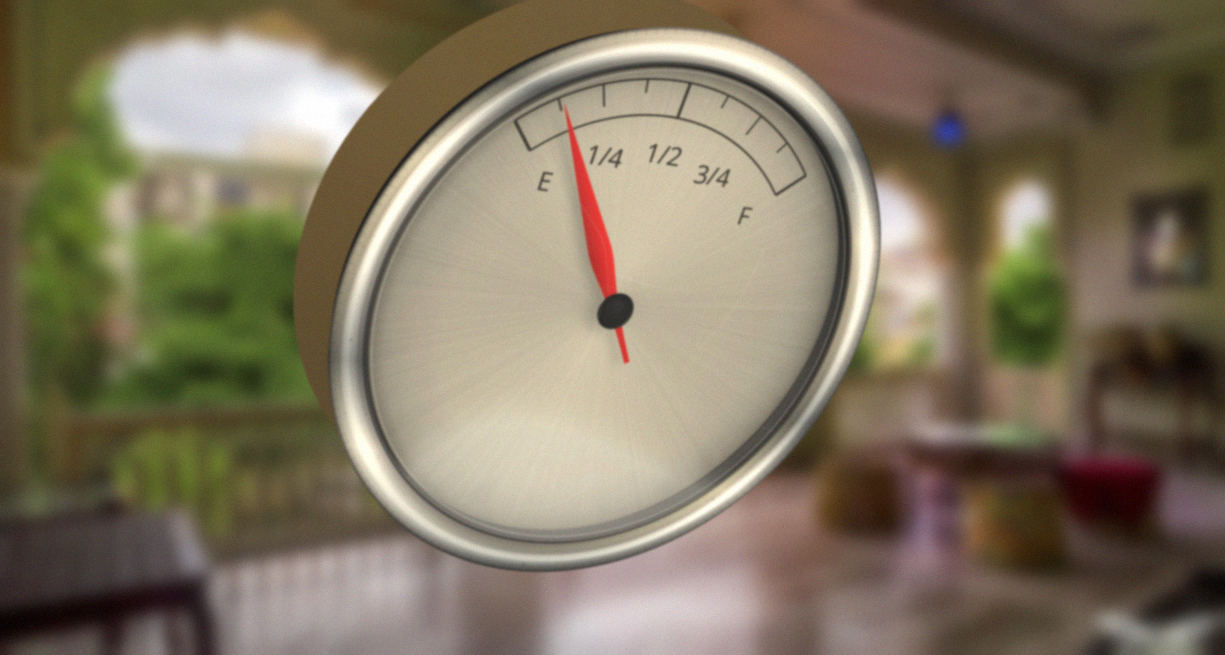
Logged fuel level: **0.125**
